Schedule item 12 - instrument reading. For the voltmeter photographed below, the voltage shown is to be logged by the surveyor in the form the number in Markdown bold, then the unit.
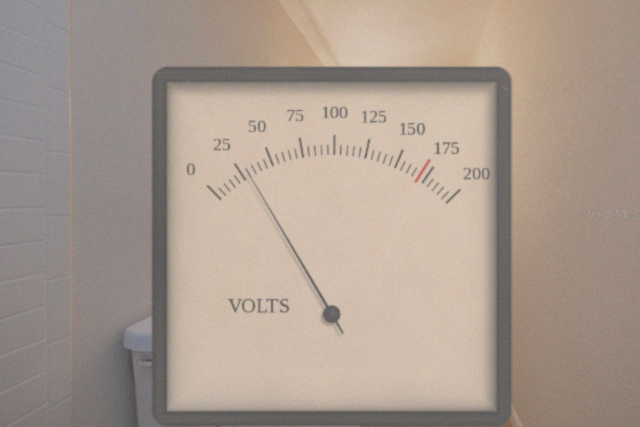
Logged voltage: **30** V
